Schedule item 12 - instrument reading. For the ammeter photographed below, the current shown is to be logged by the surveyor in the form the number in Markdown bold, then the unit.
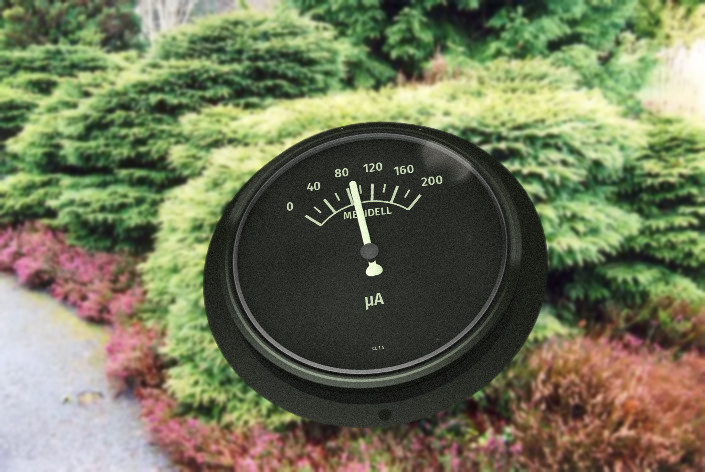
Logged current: **90** µA
